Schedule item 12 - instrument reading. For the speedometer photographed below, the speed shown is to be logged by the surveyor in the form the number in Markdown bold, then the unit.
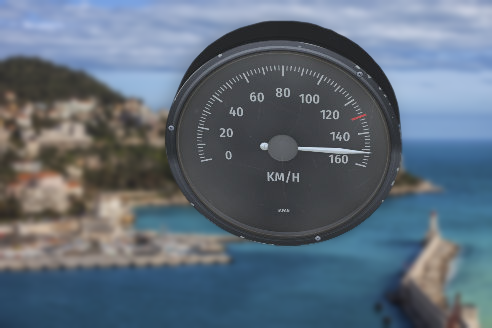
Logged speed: **150** km/h
